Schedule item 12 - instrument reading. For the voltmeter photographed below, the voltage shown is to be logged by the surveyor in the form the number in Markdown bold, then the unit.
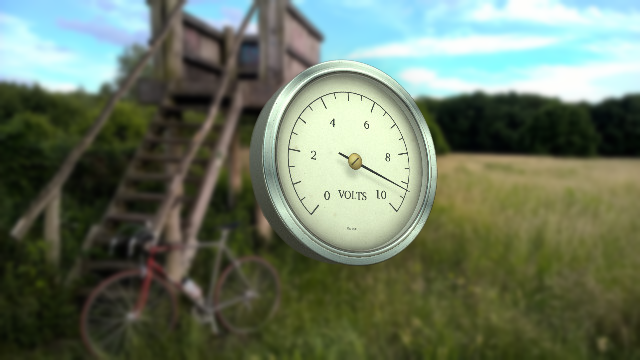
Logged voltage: **9.25** V
